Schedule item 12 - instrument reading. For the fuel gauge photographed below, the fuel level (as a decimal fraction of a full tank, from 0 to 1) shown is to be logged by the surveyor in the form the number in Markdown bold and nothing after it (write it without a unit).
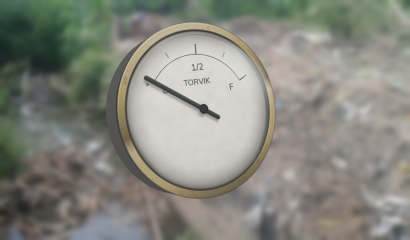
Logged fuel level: **0**
